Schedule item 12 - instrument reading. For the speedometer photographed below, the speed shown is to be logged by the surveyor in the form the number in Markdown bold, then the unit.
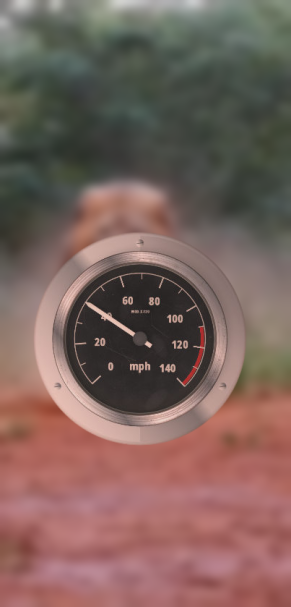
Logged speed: **40** mph
